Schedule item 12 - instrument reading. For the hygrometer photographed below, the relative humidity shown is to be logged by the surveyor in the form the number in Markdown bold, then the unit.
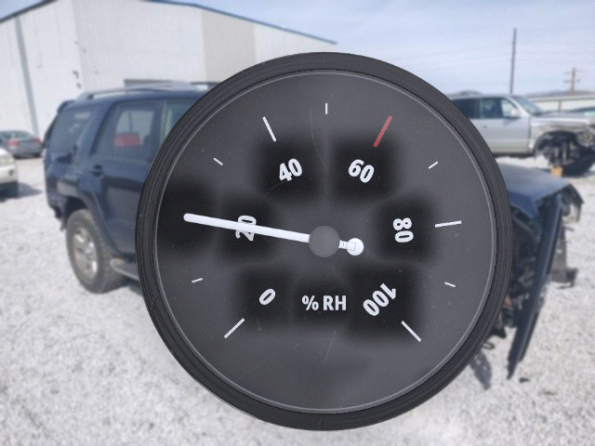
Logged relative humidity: **20** %
